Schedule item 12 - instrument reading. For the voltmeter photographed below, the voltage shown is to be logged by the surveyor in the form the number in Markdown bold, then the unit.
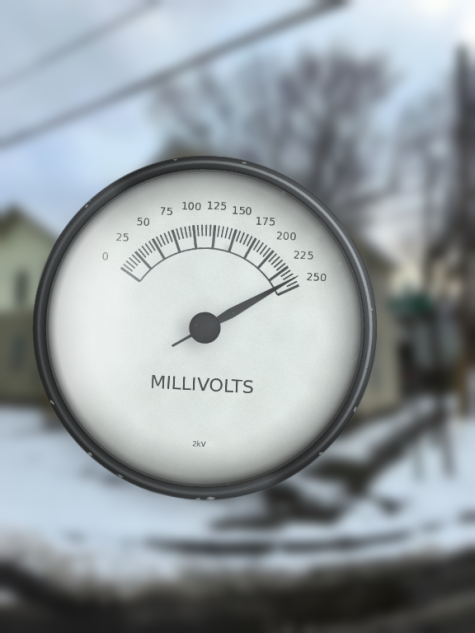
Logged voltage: **240** mV
